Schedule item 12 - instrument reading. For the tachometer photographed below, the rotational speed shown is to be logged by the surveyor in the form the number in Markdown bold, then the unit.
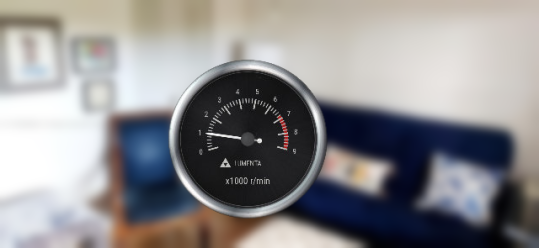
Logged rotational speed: **1000** rpm
